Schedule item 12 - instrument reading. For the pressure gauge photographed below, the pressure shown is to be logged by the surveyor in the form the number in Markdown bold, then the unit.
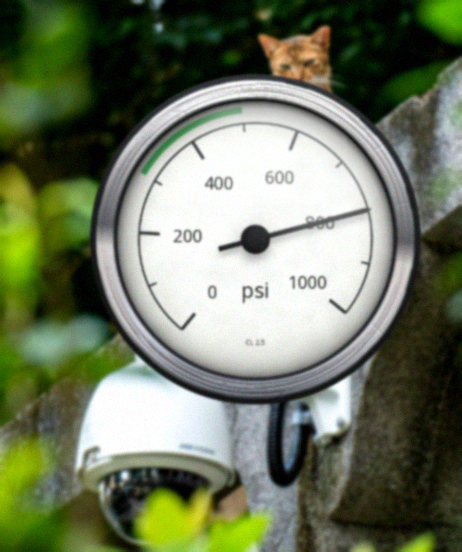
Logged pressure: **800** psi
